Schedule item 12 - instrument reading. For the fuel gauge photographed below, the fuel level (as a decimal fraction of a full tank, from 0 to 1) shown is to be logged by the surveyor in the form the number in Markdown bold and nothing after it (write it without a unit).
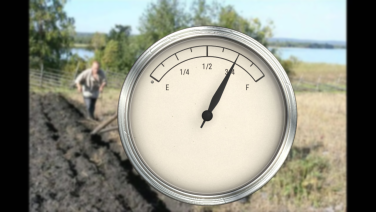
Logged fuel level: **0.75**
